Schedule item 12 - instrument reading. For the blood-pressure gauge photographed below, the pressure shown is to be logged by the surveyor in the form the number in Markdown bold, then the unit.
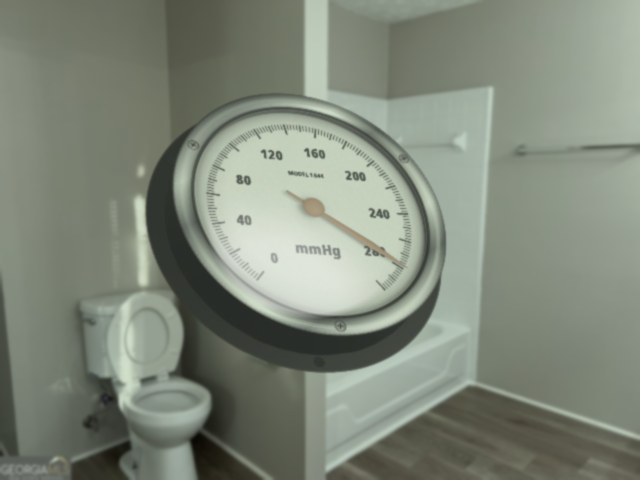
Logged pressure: **280** mmHg
